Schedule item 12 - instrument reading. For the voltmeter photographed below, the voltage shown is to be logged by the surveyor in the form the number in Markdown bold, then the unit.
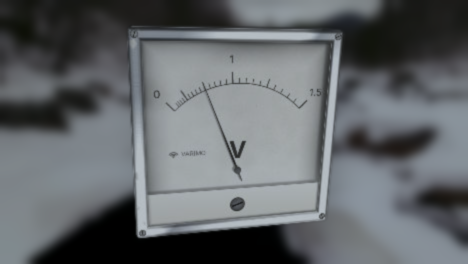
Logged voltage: **0.75** V
